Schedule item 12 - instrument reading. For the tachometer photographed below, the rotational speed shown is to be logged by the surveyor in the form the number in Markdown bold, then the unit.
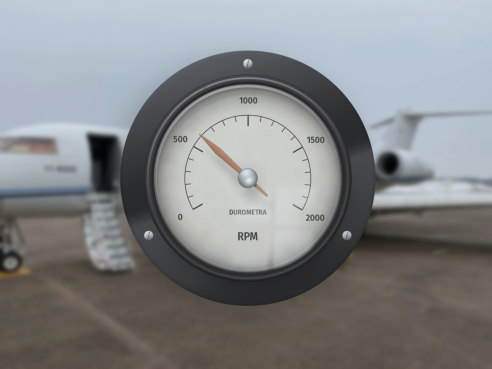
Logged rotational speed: **600** rpm
